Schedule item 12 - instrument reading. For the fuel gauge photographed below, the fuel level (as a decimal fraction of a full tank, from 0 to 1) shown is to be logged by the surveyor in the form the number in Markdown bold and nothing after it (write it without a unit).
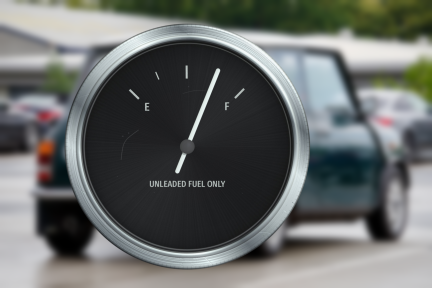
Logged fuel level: **0.75**
